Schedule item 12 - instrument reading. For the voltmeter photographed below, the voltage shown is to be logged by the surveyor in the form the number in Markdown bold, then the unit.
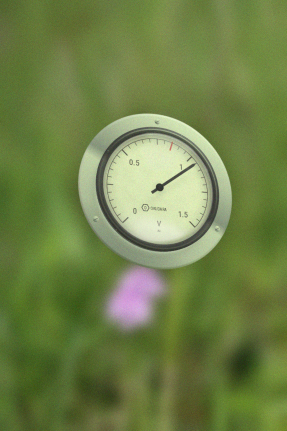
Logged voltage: **1.05** V
